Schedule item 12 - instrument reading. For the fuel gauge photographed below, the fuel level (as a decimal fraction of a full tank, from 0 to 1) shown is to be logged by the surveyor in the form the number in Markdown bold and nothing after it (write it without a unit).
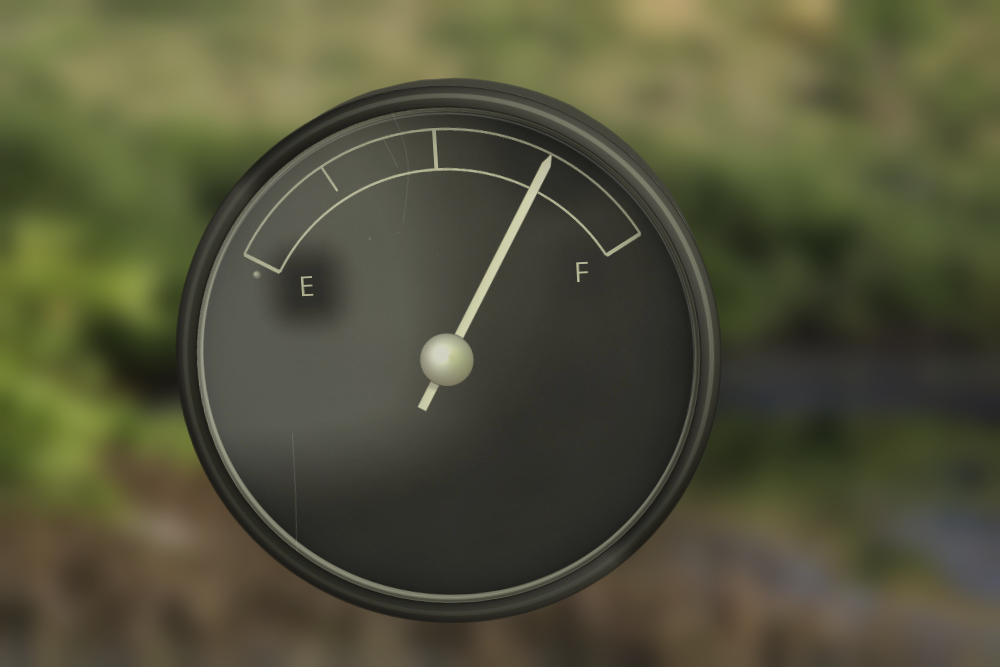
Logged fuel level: **0.75**
